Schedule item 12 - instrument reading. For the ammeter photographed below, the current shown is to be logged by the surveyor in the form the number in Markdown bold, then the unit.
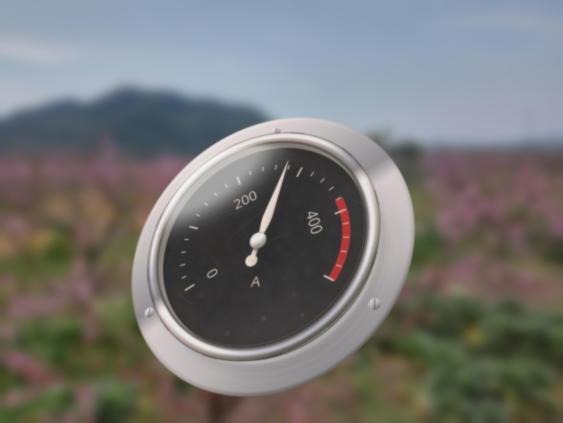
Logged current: **280** A
